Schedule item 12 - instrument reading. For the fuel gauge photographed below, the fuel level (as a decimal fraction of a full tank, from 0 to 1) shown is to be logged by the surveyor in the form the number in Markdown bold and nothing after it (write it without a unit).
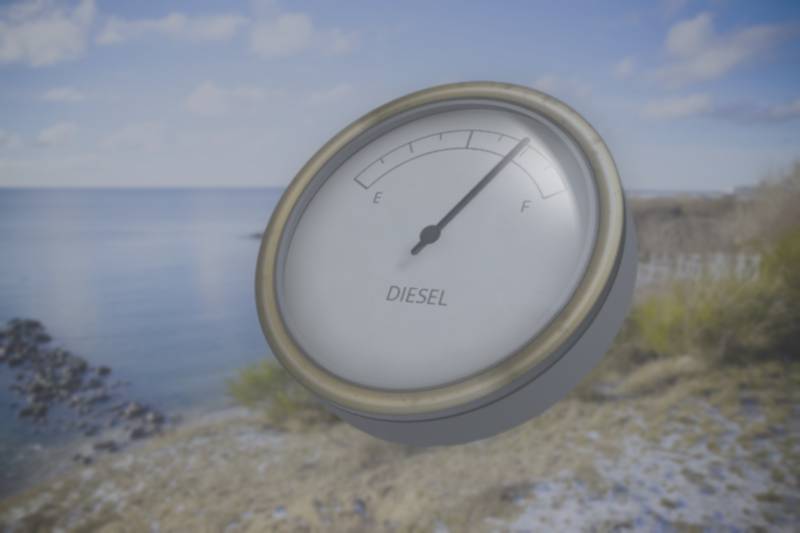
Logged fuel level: **0.75**
